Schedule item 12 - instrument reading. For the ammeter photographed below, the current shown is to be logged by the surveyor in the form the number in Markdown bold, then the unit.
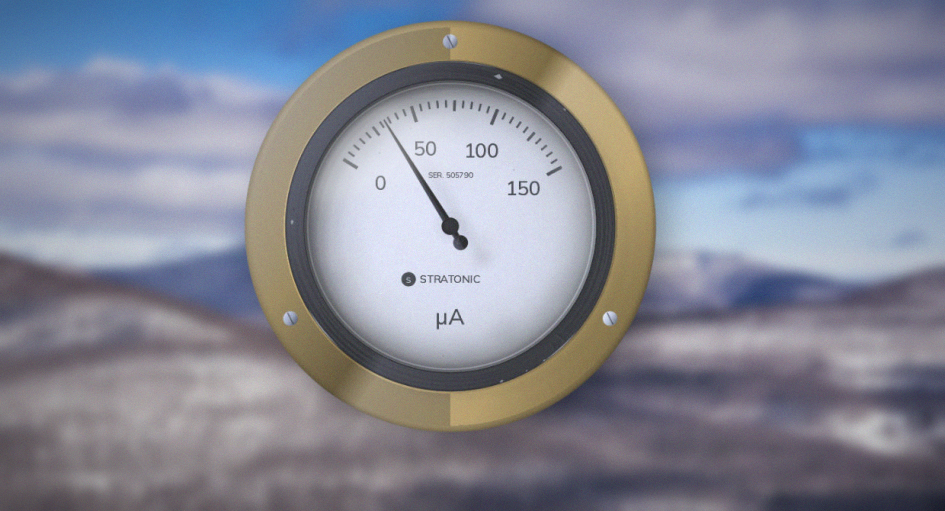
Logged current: **32.5** µA
